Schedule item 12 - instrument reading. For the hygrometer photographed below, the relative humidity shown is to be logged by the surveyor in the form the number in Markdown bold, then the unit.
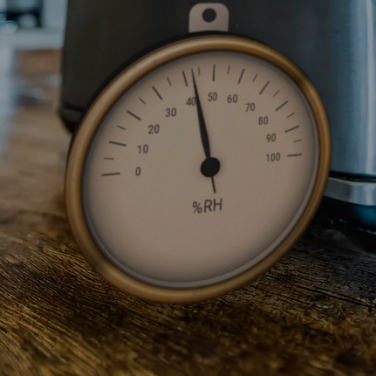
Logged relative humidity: **42.5** %
